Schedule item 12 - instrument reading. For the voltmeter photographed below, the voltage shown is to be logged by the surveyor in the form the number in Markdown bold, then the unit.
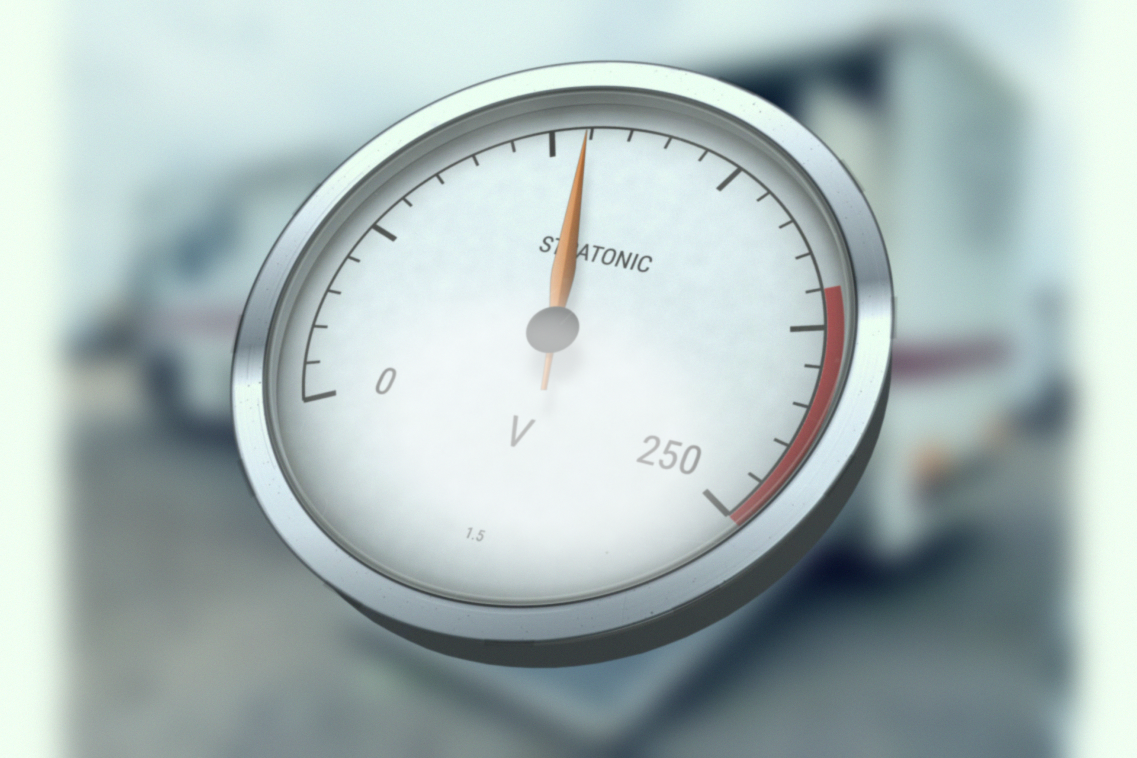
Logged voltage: **110** V
